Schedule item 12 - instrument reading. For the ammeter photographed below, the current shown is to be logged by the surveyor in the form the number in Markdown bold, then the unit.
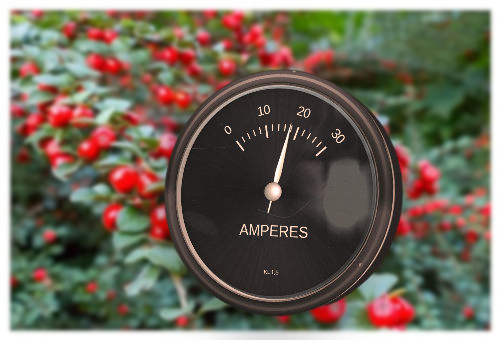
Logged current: **18** A
